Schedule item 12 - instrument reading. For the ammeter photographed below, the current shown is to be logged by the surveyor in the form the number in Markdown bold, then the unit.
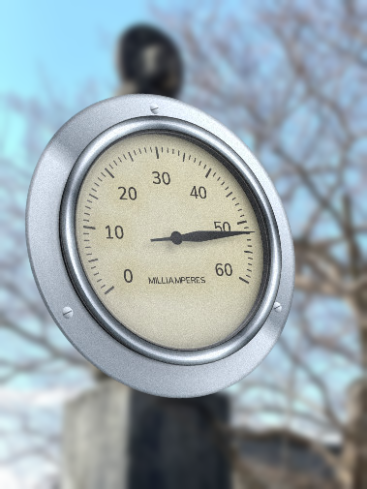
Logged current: **52** mA
